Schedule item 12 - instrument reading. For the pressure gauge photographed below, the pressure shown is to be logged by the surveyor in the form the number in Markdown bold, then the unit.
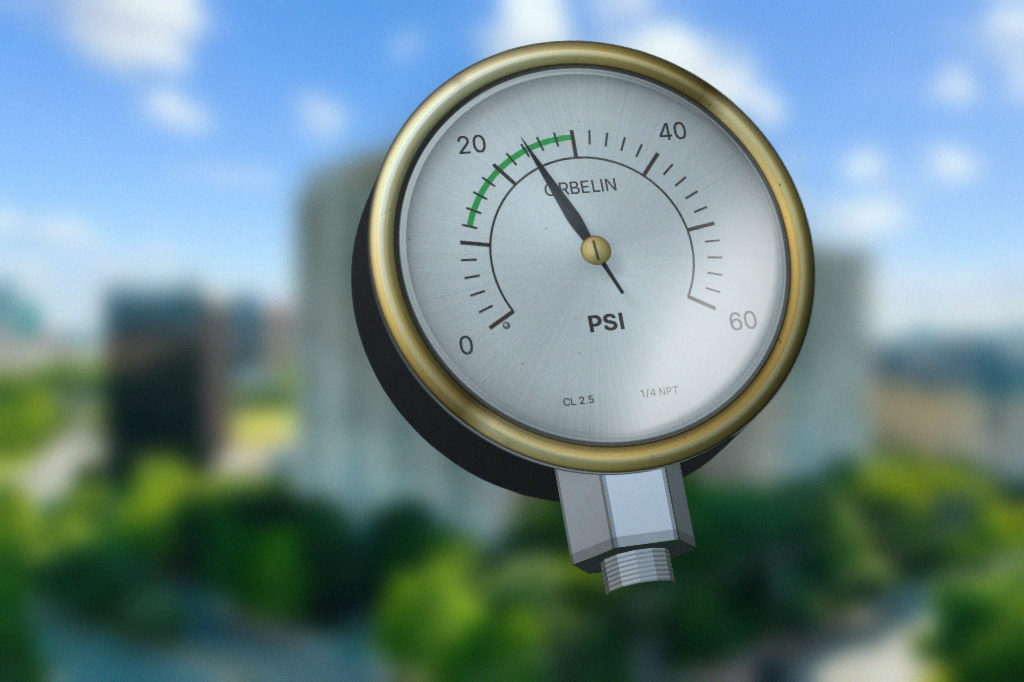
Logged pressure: **24** psi
